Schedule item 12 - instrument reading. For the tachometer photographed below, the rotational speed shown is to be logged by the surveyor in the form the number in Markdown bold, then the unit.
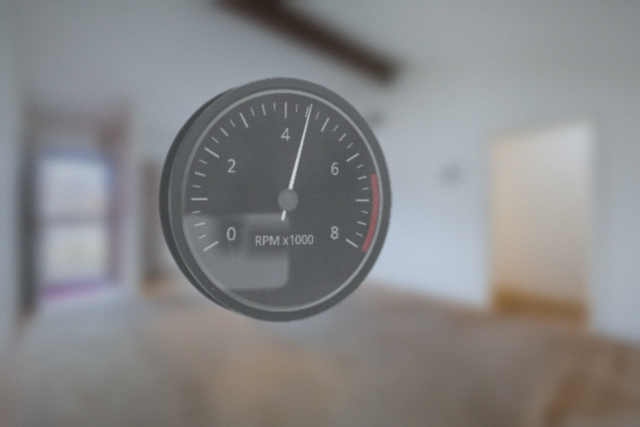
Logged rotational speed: **4500** rpm
